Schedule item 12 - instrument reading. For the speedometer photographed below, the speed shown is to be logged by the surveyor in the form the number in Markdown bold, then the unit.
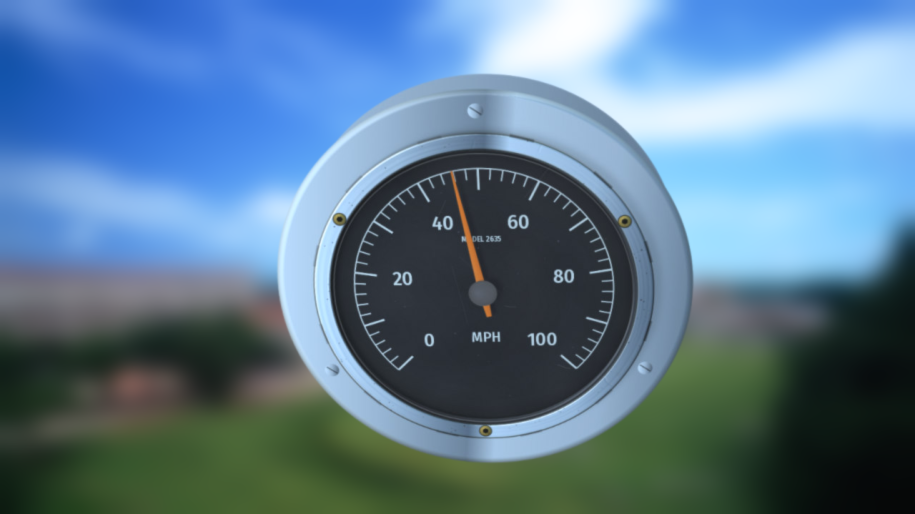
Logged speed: **46** mph
